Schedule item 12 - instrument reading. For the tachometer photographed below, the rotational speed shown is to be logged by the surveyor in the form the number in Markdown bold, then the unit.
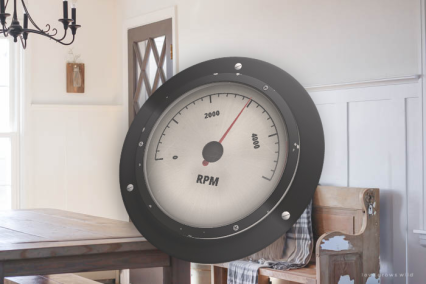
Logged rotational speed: **3000** rpm
